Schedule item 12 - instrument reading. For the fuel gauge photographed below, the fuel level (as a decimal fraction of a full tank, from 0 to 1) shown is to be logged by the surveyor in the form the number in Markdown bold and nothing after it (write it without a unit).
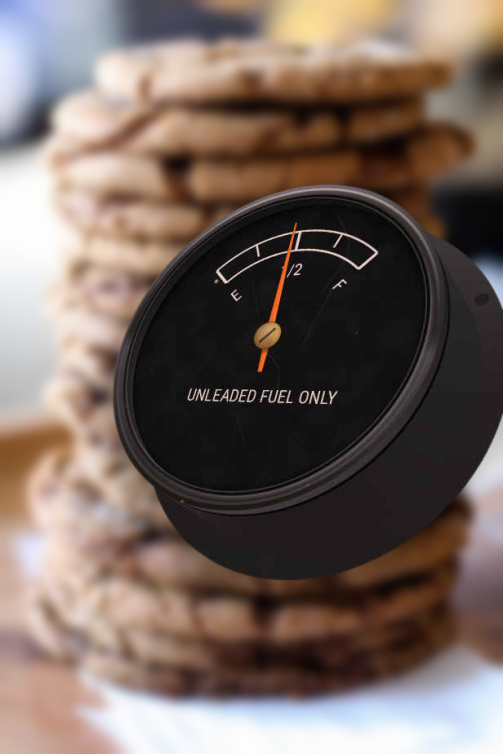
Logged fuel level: **0.5**
